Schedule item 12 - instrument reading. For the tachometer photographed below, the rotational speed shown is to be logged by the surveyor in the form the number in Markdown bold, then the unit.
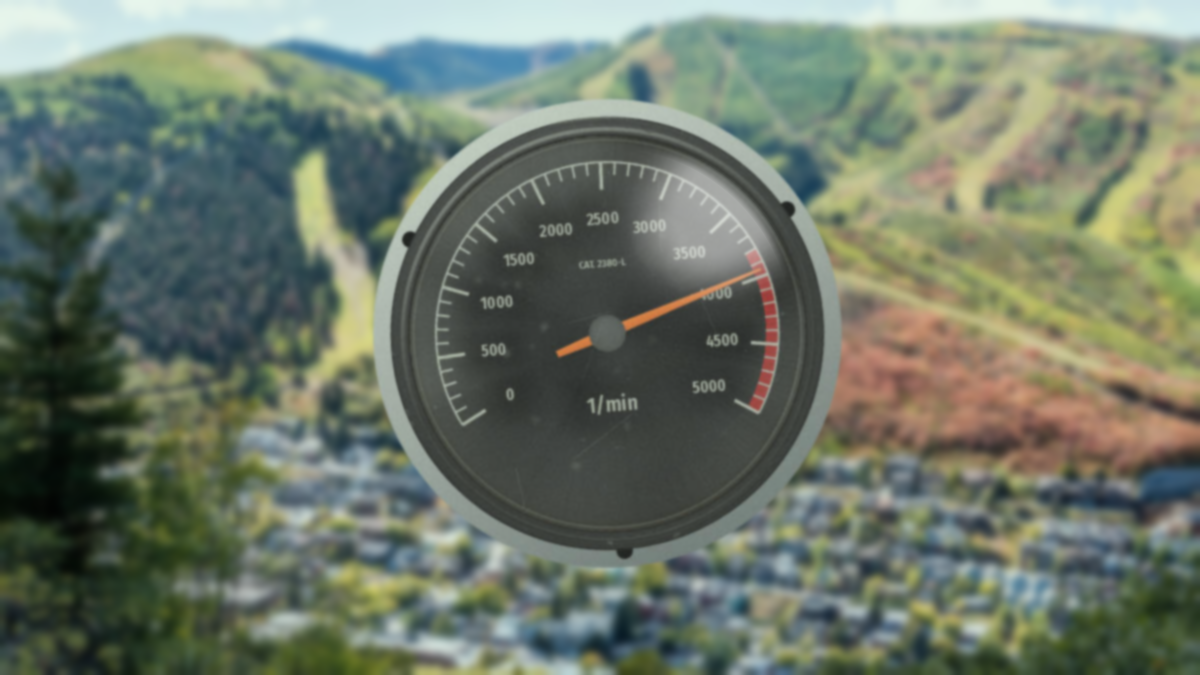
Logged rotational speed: **3950** rpm
